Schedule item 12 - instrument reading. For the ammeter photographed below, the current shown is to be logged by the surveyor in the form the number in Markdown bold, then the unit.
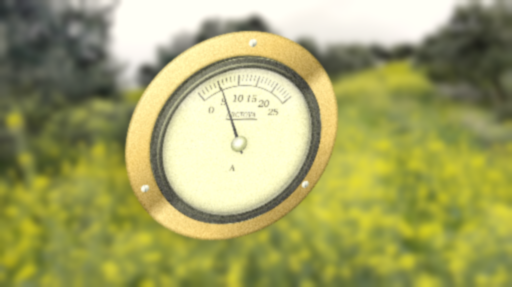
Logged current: **5** A
